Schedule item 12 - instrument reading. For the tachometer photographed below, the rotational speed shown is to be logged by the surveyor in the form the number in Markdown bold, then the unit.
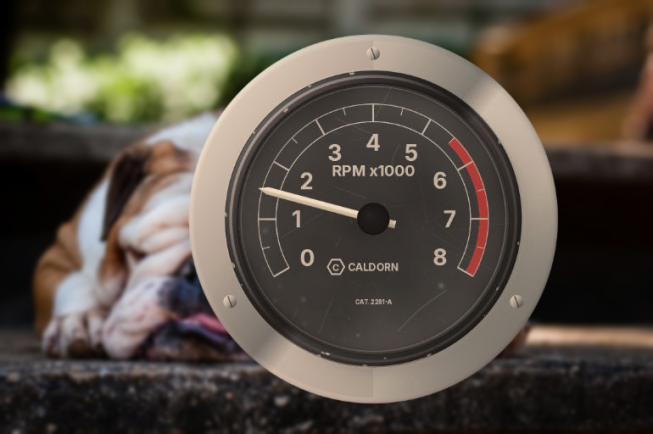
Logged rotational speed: **1500** rpm
